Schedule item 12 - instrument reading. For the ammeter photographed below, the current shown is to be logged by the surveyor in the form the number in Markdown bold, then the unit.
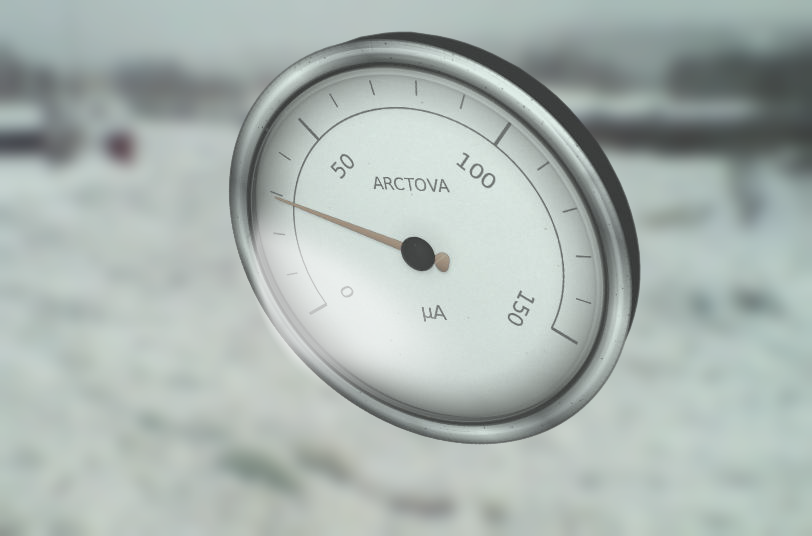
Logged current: **30** µA
